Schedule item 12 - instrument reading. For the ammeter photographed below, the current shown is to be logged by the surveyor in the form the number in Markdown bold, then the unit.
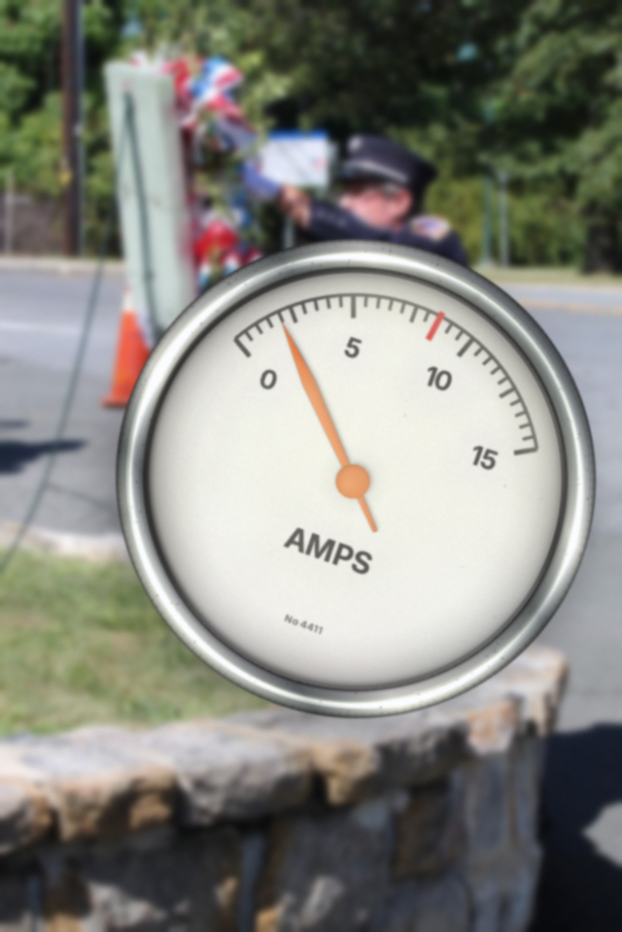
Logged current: **2** A
